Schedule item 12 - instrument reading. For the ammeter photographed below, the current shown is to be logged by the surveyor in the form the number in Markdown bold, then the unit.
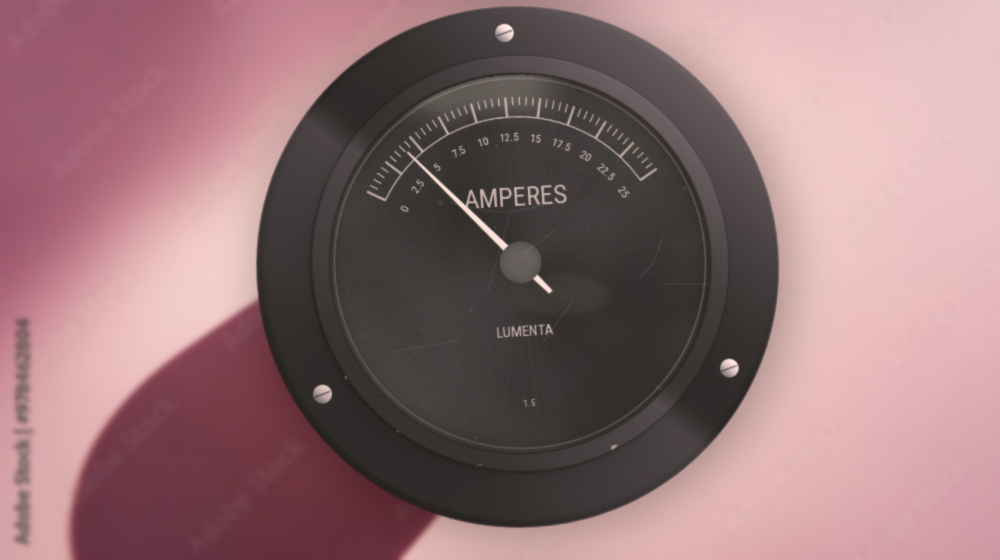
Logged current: **4** A
